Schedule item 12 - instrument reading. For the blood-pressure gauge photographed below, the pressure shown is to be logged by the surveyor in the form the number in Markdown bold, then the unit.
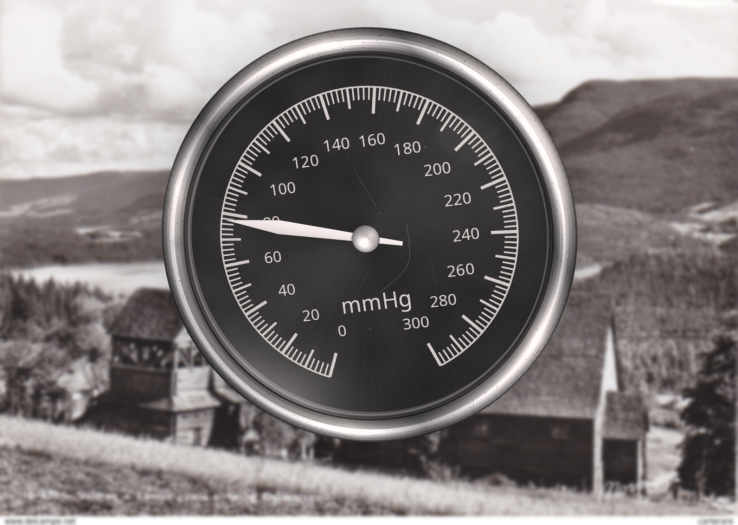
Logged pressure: **78** mmHg
